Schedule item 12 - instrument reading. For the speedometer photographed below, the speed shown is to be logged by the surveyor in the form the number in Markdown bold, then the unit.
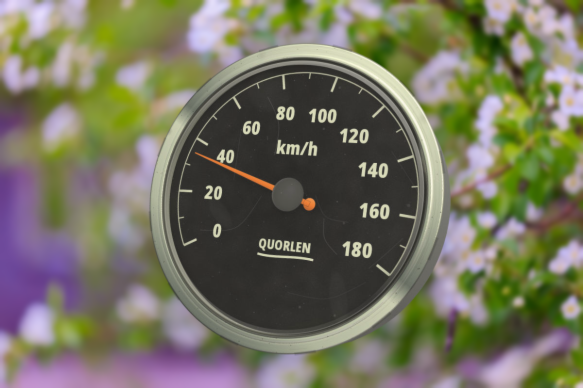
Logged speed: **35** km/h
